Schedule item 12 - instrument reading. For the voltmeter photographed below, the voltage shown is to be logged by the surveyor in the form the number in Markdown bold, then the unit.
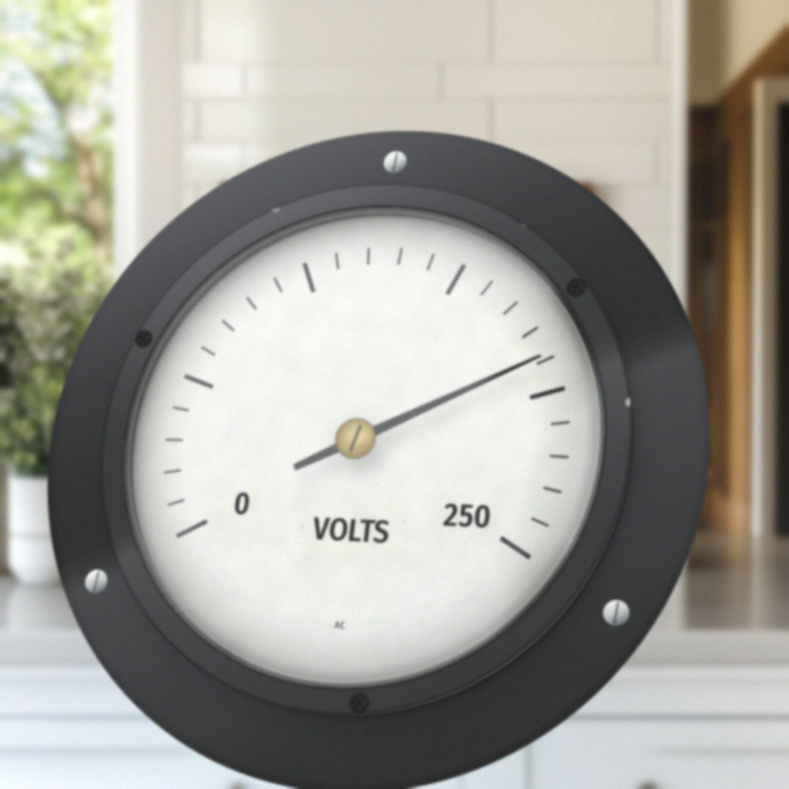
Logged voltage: **190** V
